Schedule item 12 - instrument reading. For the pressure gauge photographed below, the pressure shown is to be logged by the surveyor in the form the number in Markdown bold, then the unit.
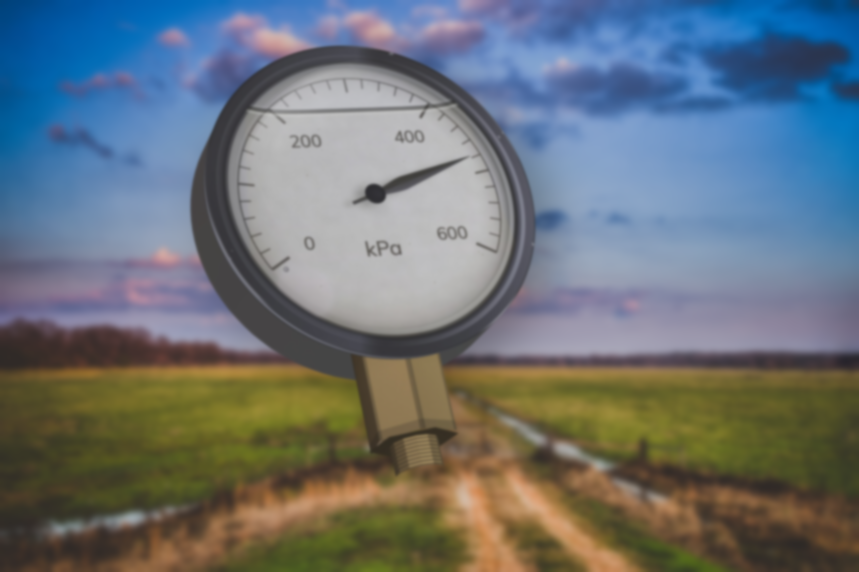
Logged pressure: **480** kPa
